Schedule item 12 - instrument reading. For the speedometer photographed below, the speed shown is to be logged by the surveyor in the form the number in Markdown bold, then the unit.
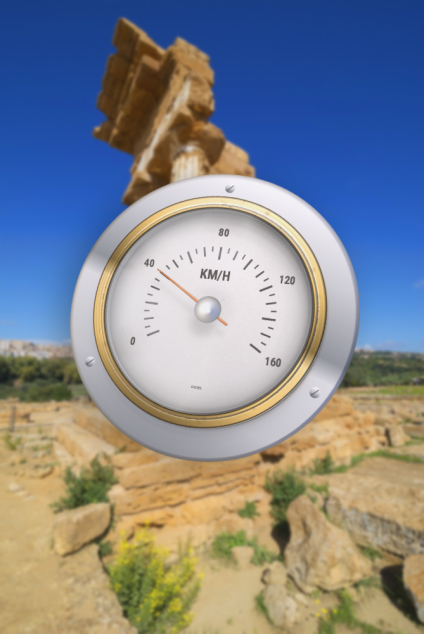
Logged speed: **40** km/h
